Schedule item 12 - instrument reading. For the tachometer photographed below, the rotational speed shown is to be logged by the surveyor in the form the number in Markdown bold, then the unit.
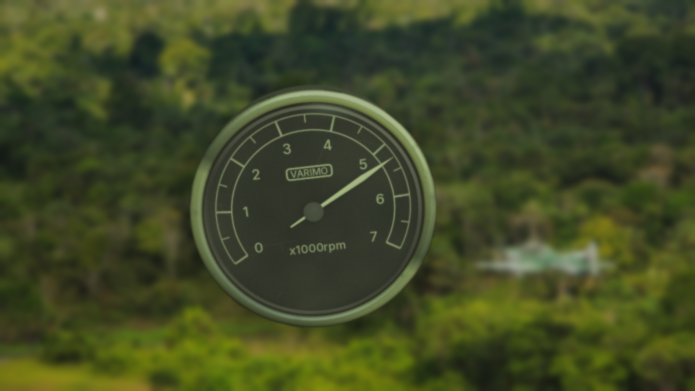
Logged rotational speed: **5250** rpm
